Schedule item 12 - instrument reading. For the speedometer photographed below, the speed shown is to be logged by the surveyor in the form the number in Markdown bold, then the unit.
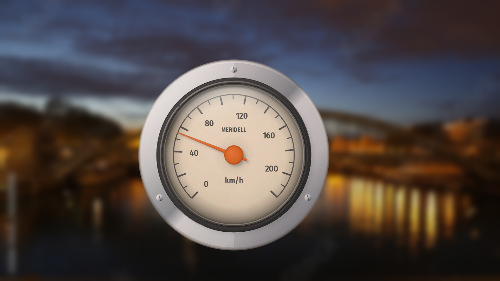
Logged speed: **55** km/h
